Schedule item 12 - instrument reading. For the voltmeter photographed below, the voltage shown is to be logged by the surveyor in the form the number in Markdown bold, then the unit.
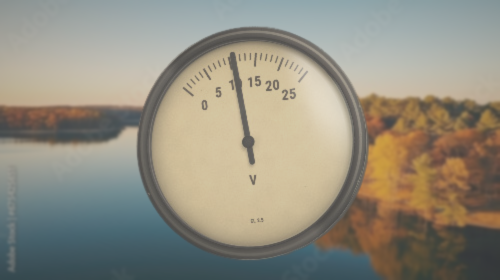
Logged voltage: **11** V
